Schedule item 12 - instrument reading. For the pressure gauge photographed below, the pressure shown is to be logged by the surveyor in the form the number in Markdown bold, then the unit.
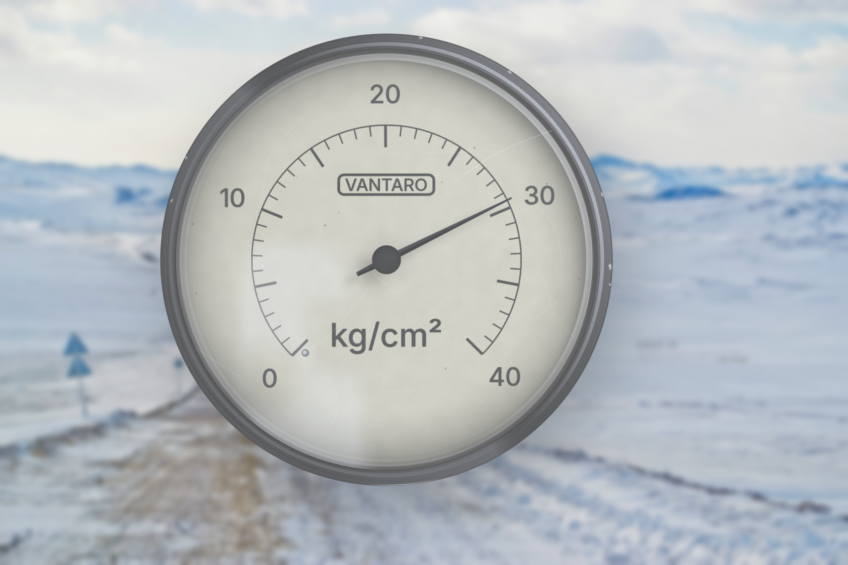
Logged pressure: **29.5** kg/cm²
